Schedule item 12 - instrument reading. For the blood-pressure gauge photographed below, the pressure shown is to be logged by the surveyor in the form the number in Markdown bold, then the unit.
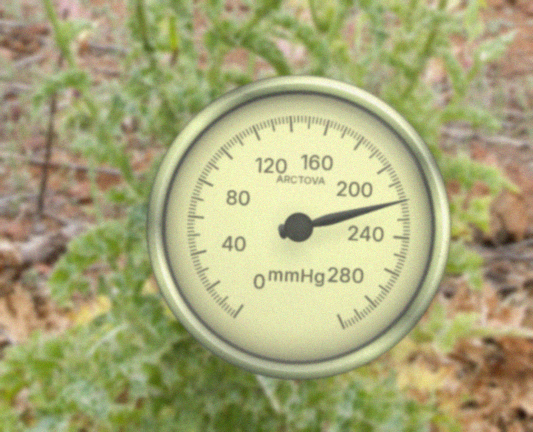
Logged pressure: **220** mmHg
